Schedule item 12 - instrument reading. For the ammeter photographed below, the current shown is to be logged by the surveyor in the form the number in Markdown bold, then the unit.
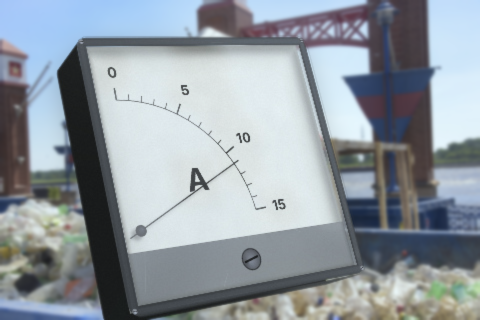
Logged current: **11** A
